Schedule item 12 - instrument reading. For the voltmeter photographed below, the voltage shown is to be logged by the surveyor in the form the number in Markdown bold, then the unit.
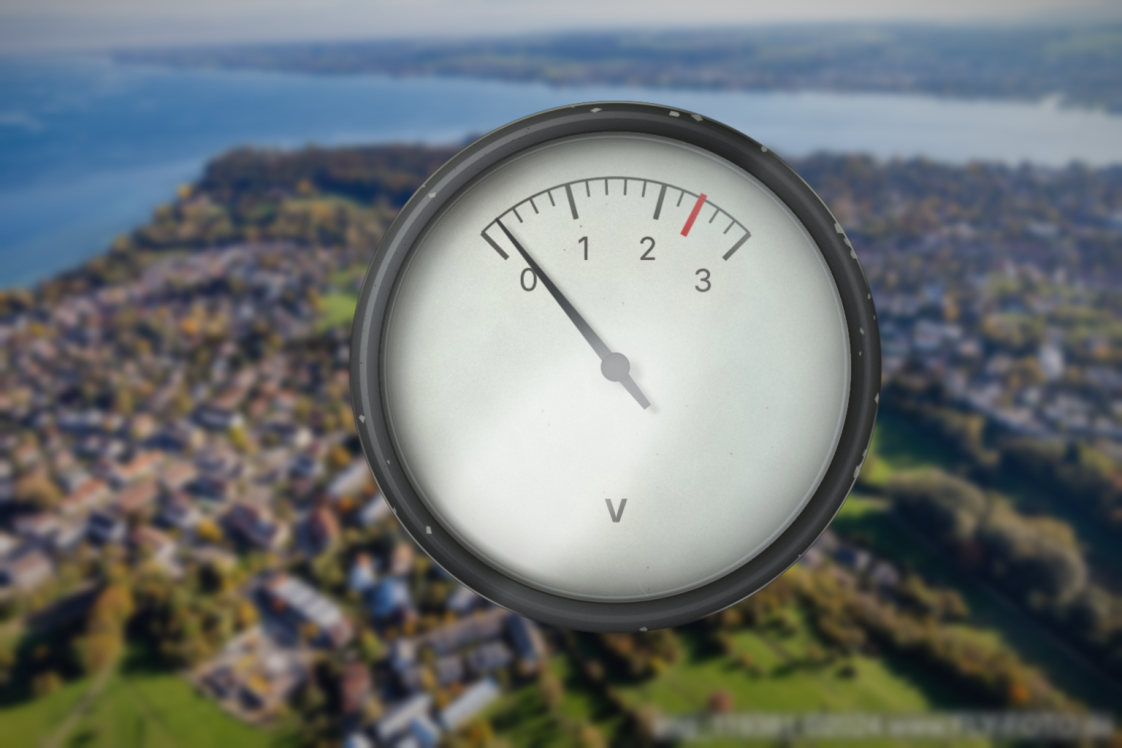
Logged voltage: **0.2** V
